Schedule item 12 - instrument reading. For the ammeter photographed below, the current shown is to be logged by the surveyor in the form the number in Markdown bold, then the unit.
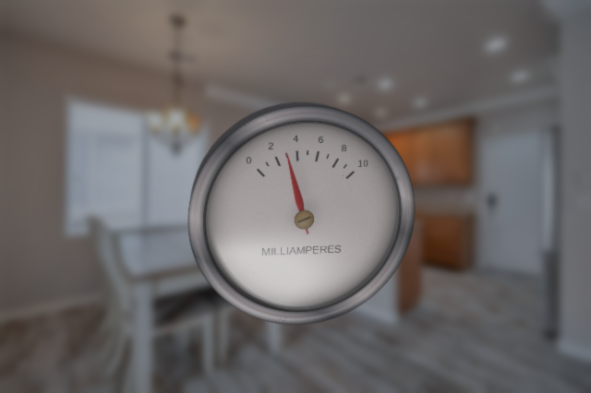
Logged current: **3** mA
